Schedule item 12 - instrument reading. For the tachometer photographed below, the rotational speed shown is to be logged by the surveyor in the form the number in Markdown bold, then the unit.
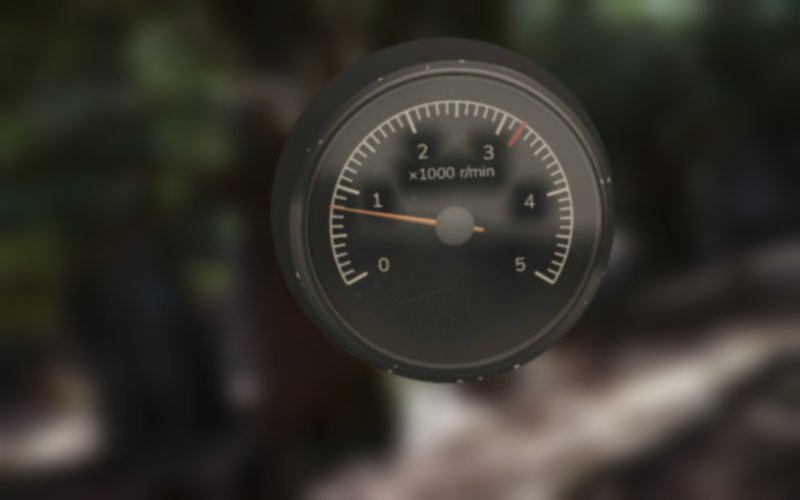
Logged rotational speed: **800** rpm
